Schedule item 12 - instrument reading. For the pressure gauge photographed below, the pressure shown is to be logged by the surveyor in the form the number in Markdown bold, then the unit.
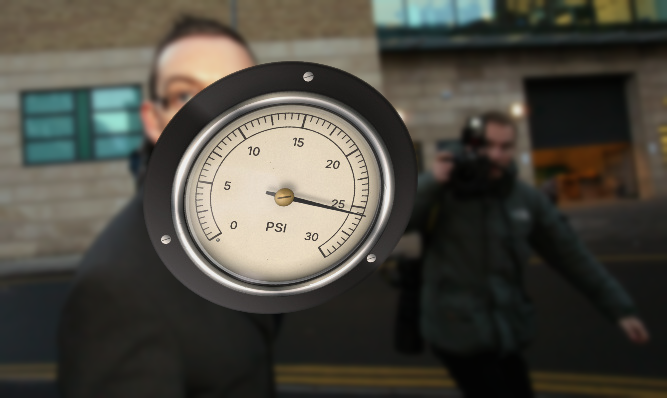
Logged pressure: **25.5** psi
